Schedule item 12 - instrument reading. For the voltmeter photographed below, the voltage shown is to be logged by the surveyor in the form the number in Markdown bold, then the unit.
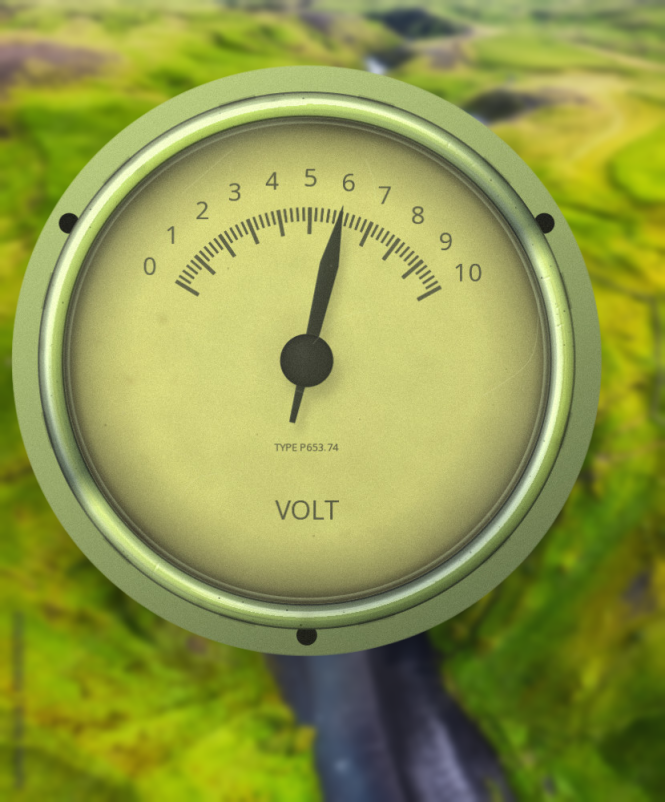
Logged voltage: **6** V
